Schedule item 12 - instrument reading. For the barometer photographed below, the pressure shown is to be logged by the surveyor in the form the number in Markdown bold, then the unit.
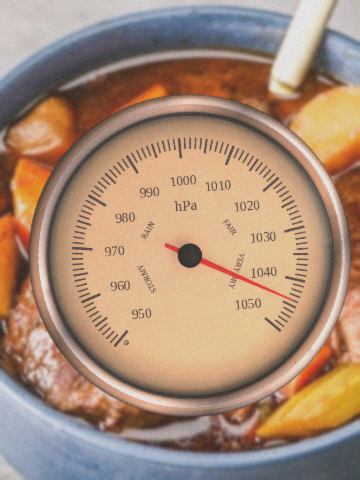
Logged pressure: **1044** hPa
